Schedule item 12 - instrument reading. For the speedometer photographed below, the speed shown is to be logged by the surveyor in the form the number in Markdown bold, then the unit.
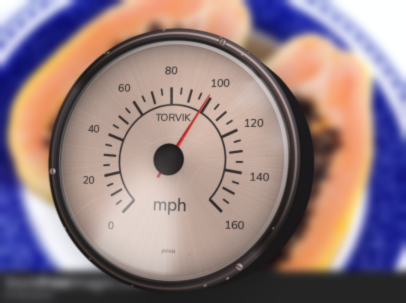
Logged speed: **100** mph
